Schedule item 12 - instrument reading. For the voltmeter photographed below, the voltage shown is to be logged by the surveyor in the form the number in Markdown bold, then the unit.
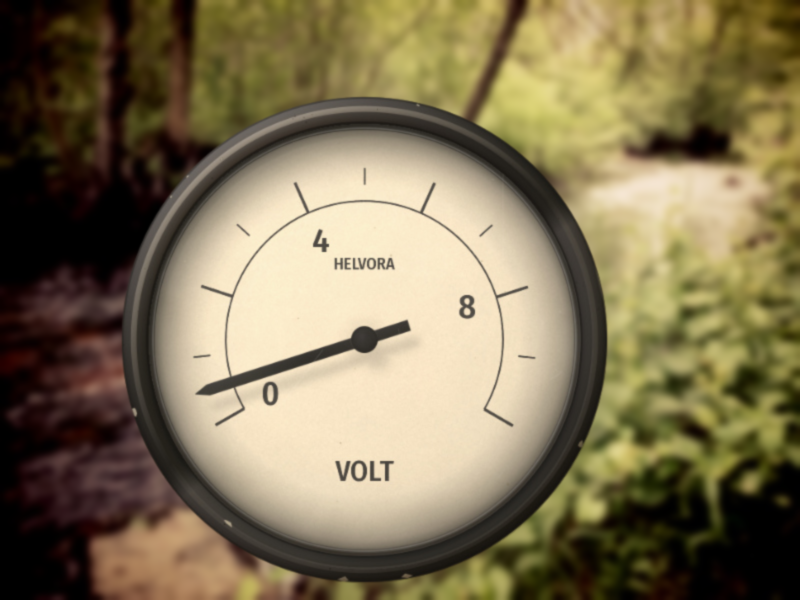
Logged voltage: **0.5** V
